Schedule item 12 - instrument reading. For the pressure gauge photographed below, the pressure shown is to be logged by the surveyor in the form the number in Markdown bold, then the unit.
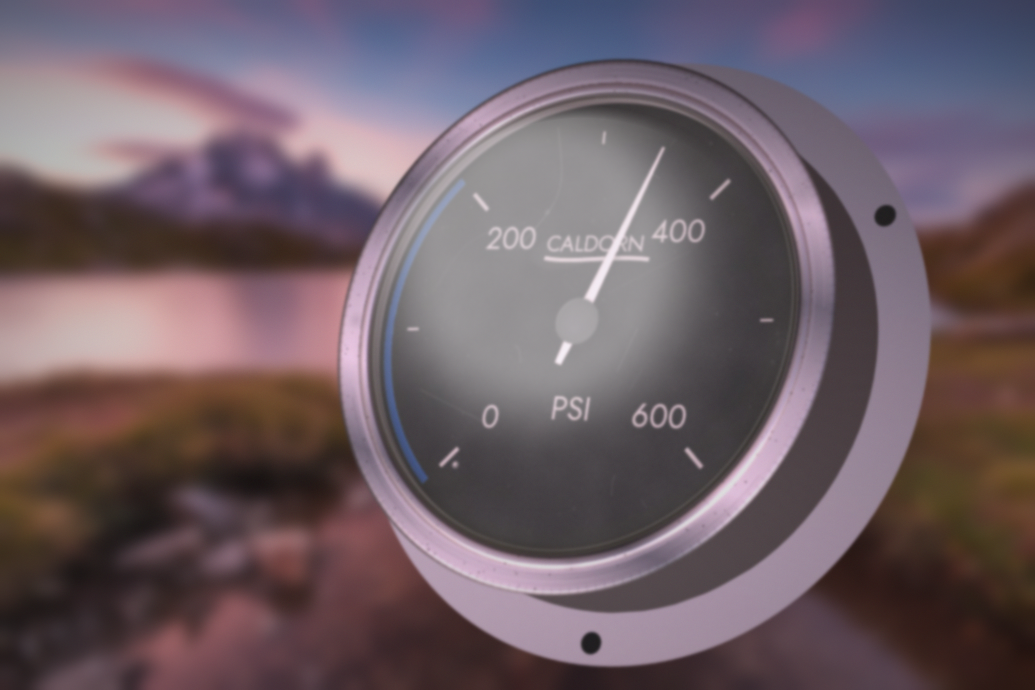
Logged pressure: **350** psi
